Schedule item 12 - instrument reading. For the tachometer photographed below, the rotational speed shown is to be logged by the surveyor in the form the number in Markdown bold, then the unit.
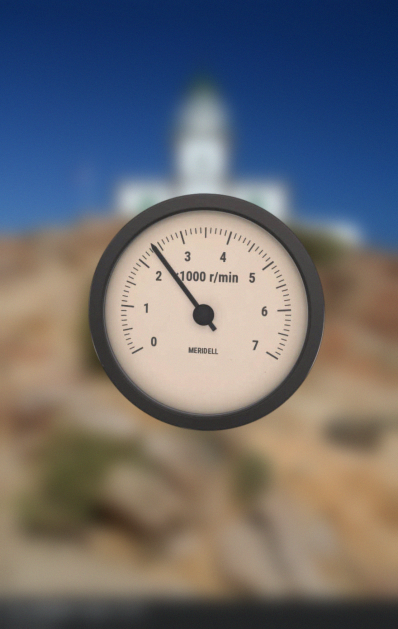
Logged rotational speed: **2400** rpm
